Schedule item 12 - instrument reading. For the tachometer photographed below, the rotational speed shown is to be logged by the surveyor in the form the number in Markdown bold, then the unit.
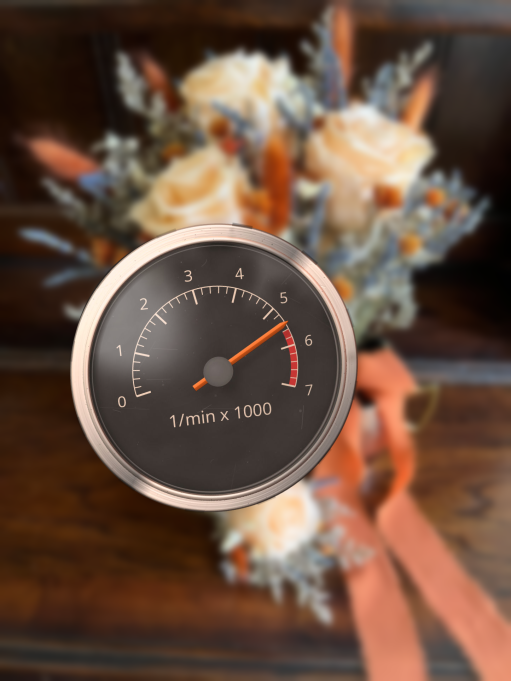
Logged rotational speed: **5400** rpm
